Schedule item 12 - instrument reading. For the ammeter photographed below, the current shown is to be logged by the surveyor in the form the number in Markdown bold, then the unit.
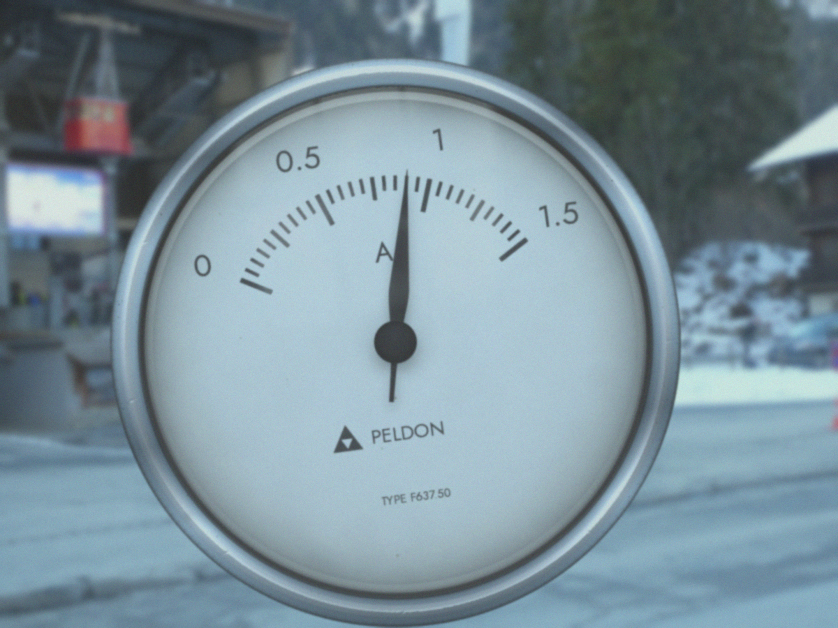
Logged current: **0.9** A
